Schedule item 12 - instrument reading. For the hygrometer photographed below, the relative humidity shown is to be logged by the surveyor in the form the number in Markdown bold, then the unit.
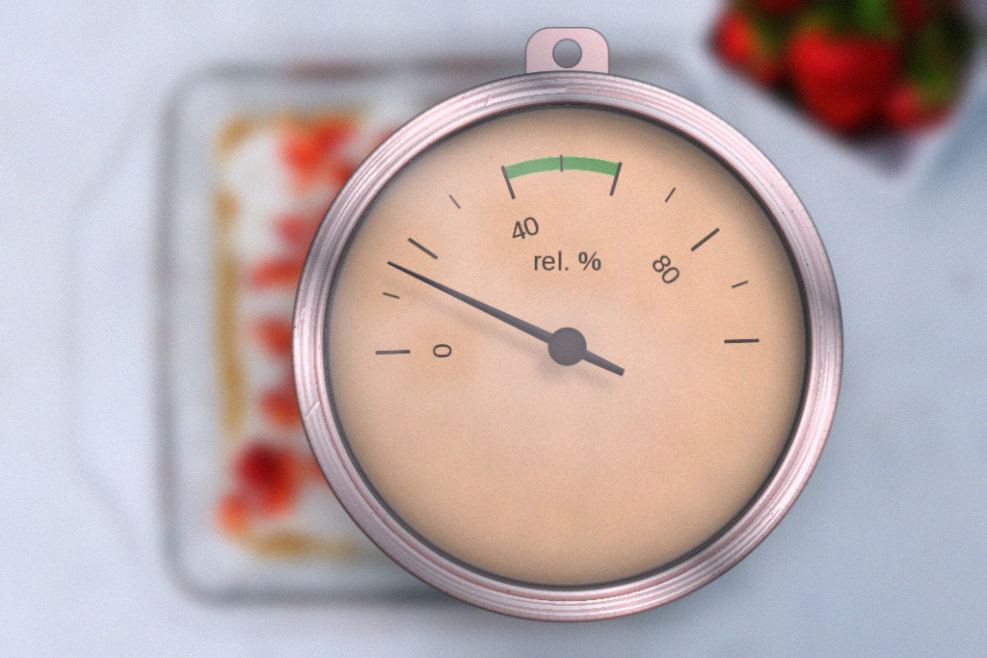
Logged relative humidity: **15** %
